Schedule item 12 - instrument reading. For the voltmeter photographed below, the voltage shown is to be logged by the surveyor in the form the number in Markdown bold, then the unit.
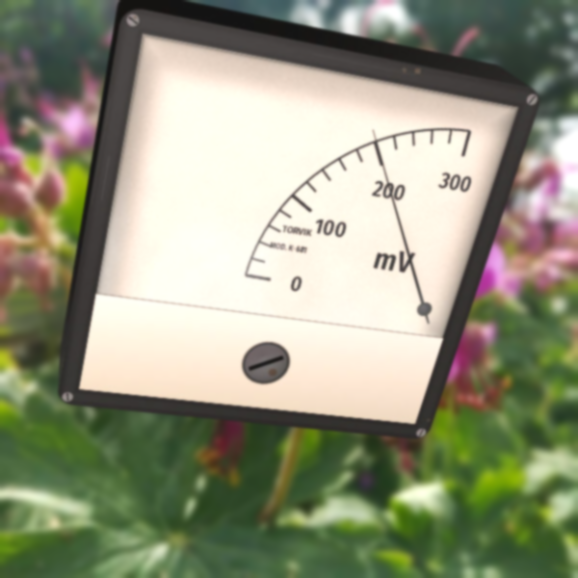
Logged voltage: **200** mV
